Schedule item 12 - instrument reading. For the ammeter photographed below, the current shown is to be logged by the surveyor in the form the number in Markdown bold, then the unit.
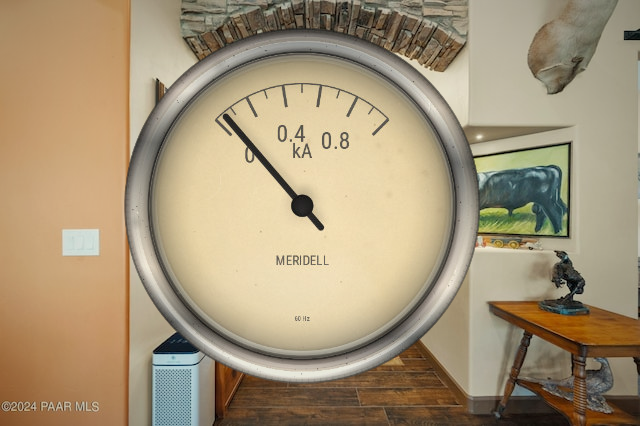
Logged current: **0.05** kA
